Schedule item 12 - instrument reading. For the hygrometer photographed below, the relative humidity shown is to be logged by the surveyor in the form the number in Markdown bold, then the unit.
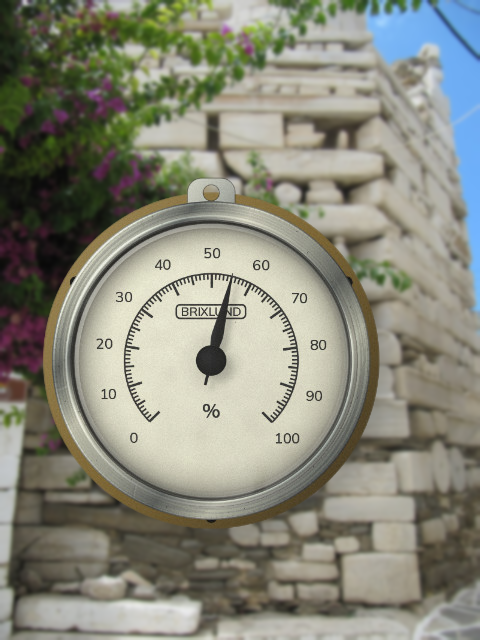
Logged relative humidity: **55** %
